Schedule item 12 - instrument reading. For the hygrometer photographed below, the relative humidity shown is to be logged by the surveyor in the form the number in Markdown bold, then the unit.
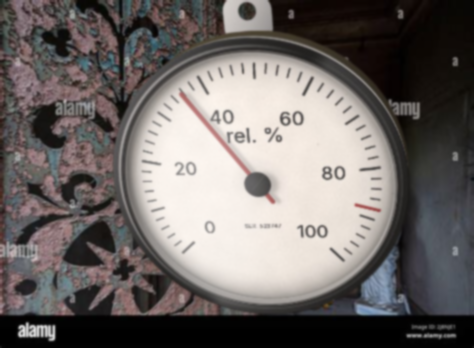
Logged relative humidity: **36** %
